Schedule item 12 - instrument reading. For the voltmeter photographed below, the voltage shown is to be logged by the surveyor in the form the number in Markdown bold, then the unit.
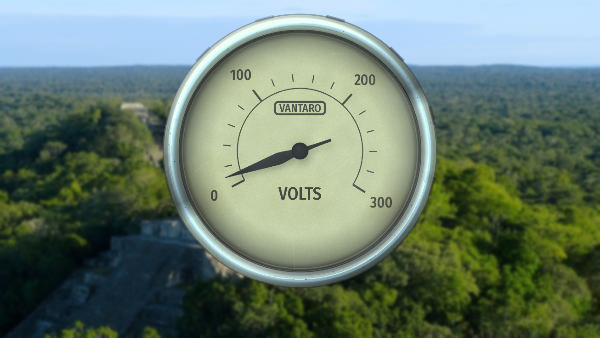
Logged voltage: **10** V
